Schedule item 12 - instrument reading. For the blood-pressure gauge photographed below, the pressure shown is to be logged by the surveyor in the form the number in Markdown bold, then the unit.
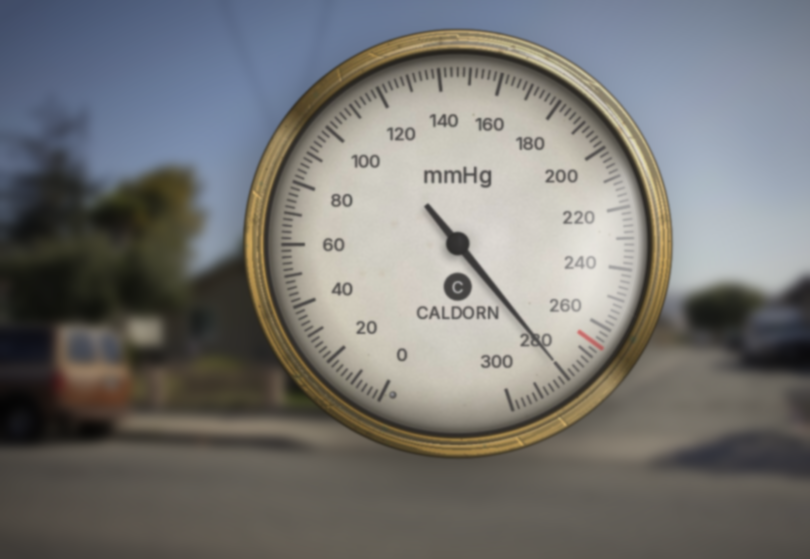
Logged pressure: **280** mmHg
